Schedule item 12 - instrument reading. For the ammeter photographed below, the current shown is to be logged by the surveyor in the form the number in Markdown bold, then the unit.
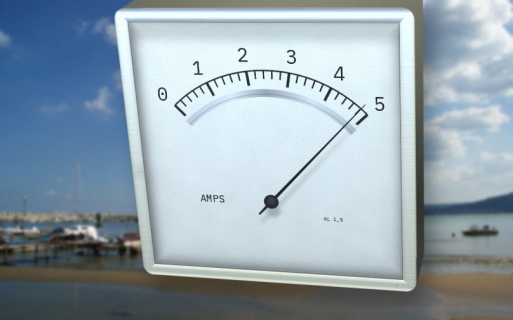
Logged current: **4.8** A
